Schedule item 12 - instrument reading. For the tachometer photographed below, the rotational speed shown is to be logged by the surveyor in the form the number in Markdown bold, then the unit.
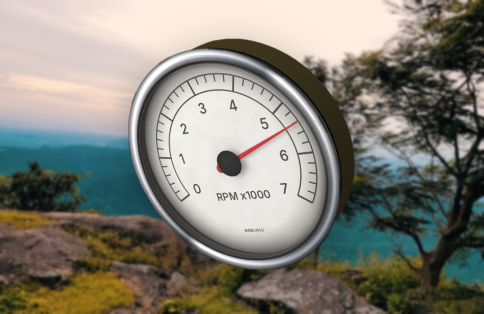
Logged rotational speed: **5400** rpm
